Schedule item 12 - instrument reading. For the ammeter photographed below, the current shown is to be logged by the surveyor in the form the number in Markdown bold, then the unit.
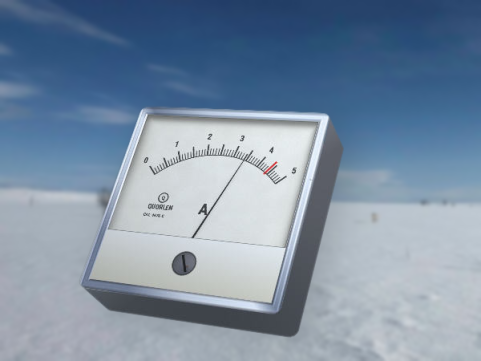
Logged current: **3.5** A
